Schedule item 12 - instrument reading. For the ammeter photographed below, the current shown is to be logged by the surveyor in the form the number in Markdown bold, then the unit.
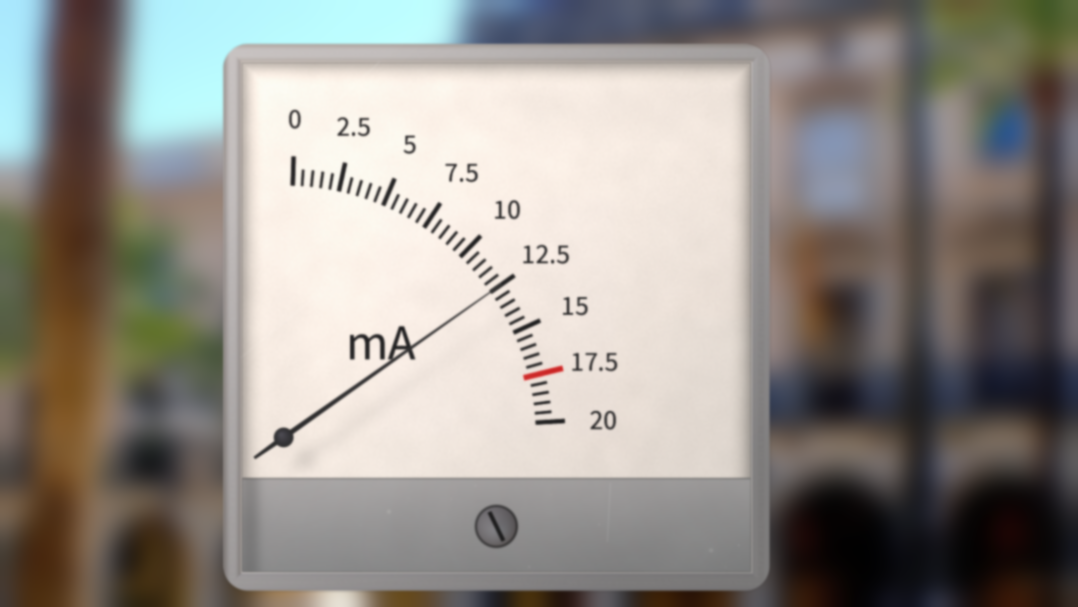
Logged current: **12.5** mA
